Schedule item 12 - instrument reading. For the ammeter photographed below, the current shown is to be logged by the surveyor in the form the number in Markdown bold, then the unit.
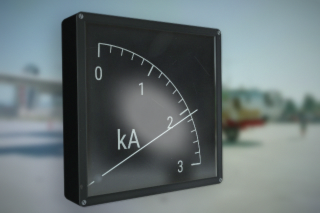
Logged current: **2.1** kA
